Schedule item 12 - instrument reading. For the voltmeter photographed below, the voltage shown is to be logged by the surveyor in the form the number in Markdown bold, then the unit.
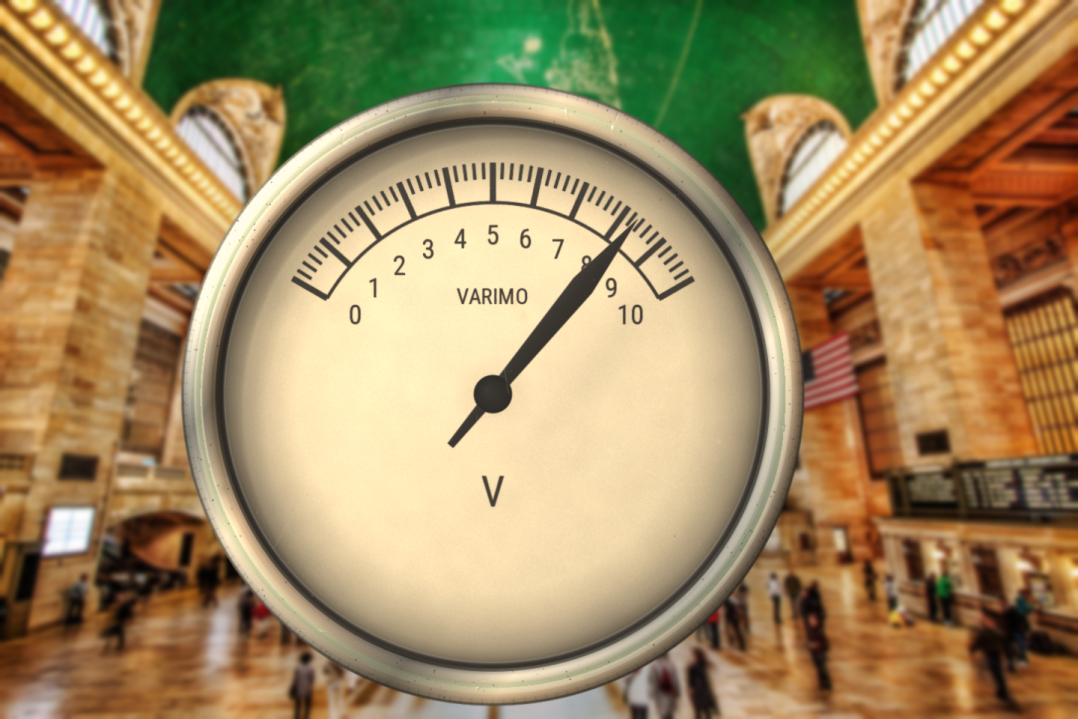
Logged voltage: **8.3** V
